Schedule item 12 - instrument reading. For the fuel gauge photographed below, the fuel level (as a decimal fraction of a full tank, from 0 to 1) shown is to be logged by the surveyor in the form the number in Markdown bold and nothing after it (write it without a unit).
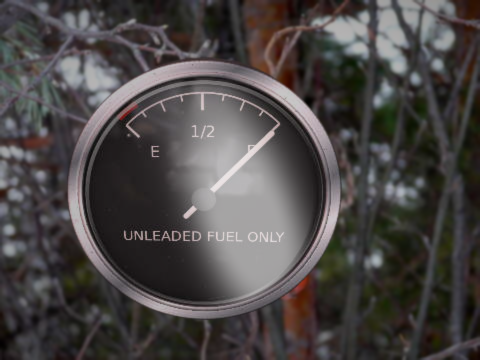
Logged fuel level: **1**
